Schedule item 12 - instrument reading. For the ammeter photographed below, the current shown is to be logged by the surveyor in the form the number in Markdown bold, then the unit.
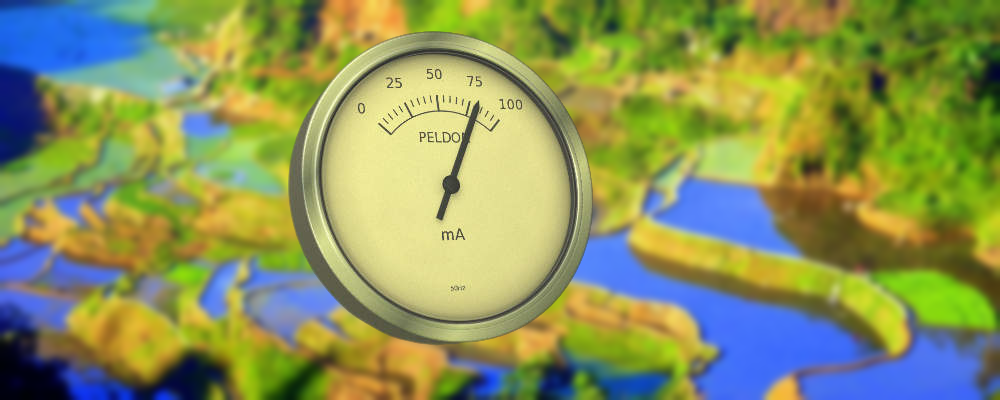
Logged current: **80** mA
